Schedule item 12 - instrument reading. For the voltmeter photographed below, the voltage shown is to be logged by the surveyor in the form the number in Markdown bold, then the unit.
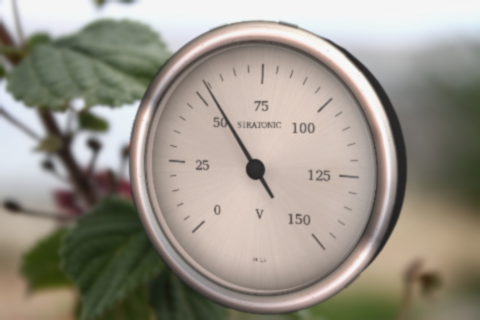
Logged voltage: **55** V
